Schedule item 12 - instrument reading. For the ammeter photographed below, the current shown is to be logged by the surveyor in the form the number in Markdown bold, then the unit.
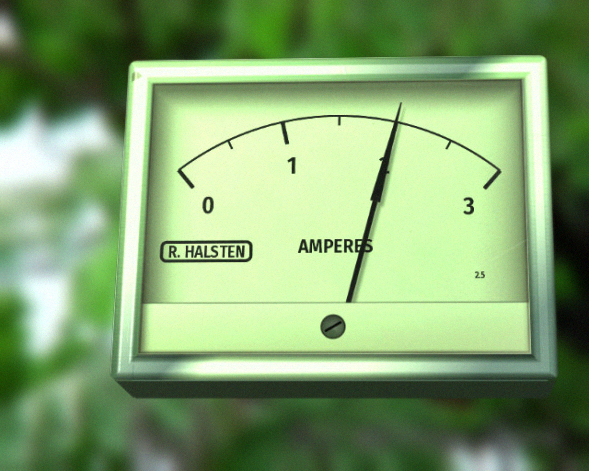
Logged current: **2** A
